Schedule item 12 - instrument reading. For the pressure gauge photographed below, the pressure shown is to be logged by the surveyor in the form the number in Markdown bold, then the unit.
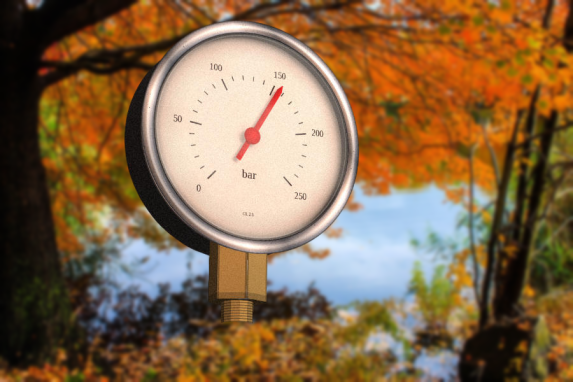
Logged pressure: **155** bar
